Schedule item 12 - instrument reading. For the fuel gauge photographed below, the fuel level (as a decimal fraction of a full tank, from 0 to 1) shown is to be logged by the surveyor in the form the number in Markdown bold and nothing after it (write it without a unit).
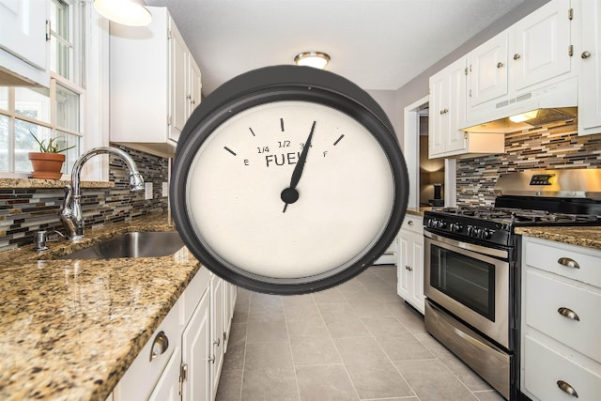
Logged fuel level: **0.75**
